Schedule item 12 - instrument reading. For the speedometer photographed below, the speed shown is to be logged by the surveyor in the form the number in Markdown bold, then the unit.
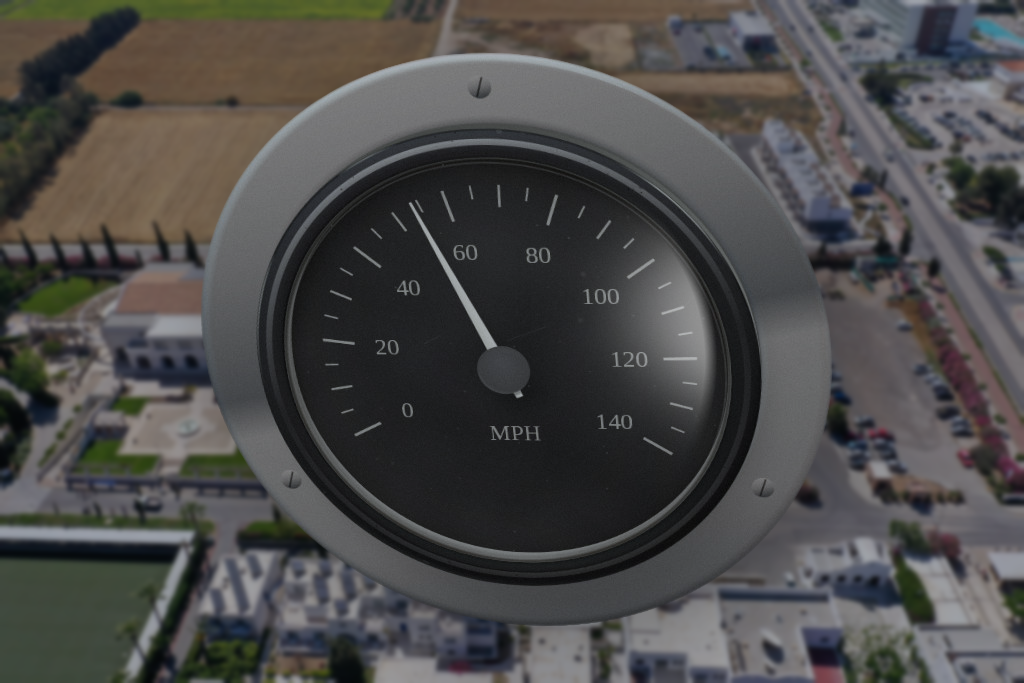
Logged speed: **55** mph
